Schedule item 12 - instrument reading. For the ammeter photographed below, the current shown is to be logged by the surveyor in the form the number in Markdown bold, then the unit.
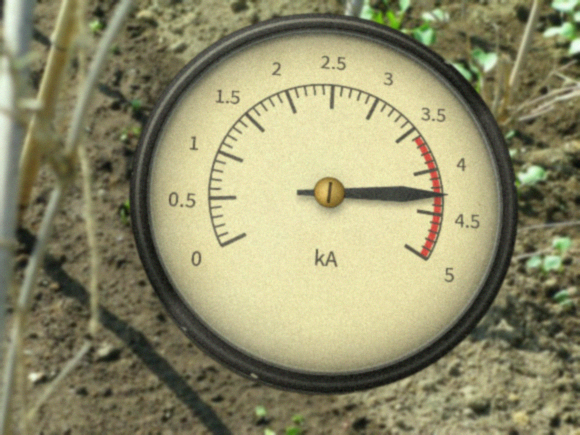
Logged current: **4.3** kA
